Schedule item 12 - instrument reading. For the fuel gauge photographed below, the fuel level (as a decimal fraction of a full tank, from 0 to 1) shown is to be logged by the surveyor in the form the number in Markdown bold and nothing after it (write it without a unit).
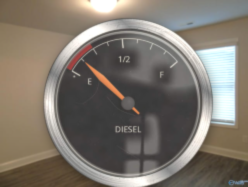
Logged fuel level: **0.125**
